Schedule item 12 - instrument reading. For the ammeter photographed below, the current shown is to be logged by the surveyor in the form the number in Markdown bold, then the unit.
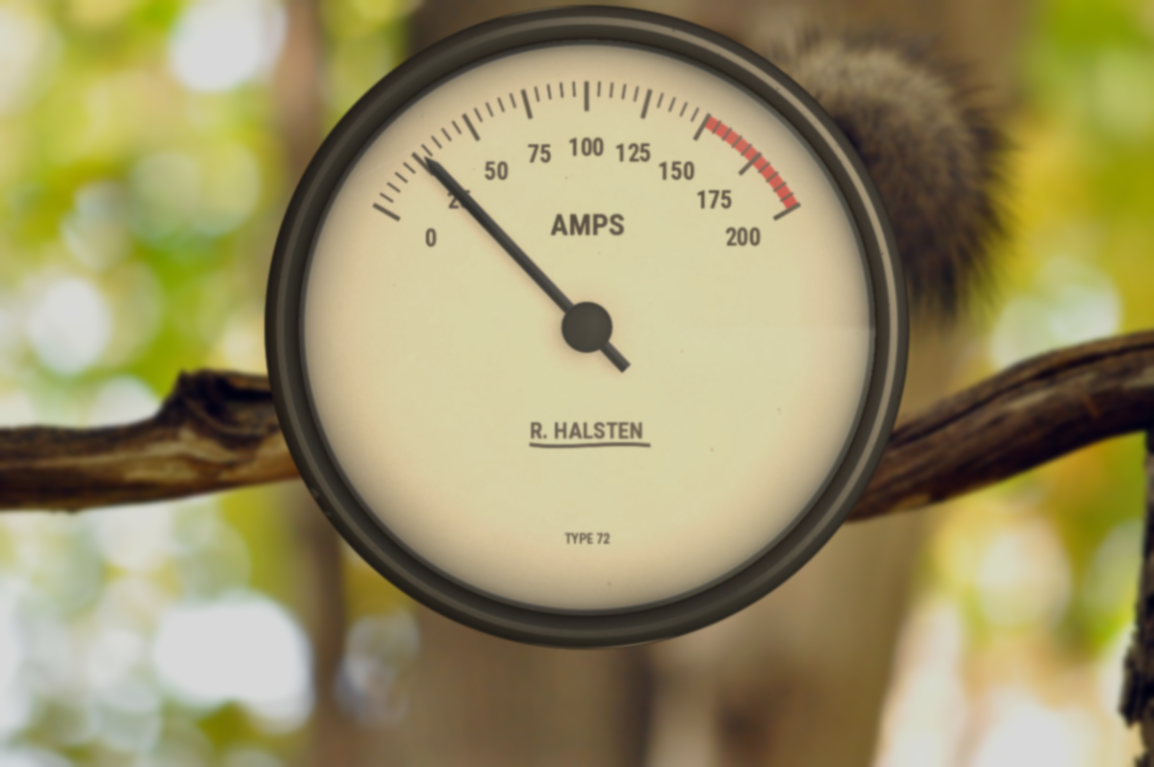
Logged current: **27.5** A
